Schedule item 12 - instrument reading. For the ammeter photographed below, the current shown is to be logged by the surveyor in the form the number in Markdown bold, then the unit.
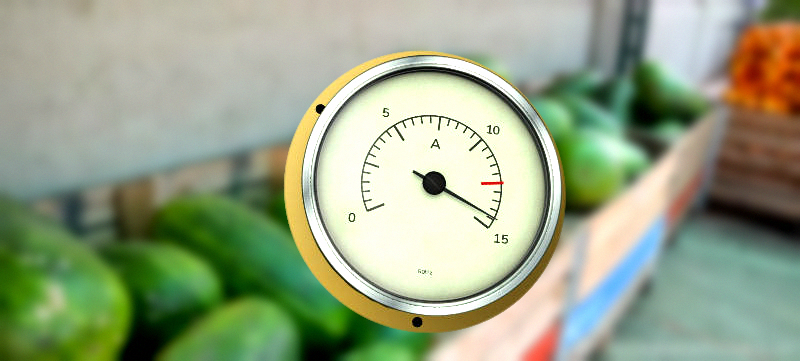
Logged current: **14.5** A
